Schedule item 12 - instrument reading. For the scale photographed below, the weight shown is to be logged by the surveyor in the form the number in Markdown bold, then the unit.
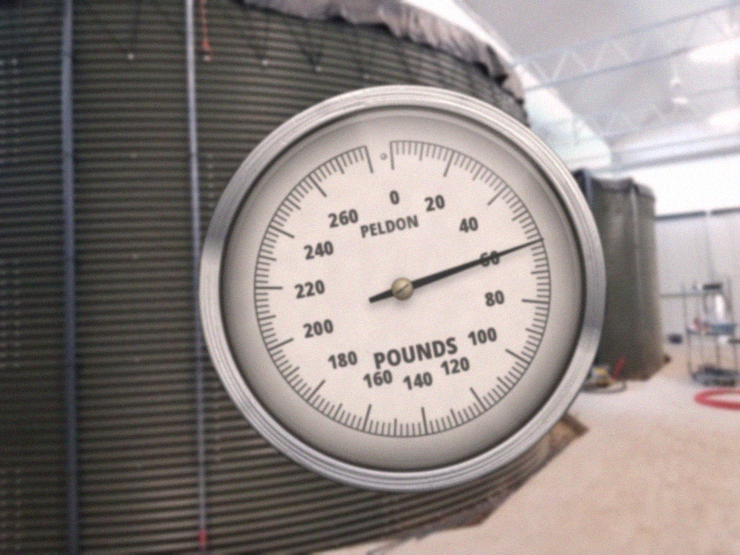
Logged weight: **60** lb
